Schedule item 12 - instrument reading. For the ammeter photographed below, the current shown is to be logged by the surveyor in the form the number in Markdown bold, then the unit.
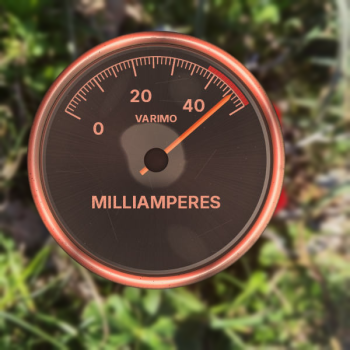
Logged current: **46** mA
